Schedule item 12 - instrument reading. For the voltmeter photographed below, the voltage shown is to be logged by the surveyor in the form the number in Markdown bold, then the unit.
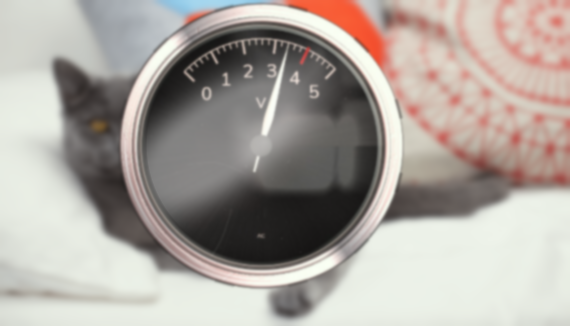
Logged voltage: **3.4** V
